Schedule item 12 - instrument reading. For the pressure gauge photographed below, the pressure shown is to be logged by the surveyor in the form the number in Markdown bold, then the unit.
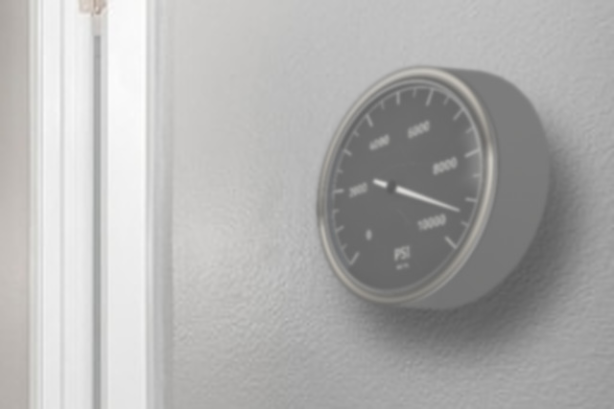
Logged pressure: **9250** psi
